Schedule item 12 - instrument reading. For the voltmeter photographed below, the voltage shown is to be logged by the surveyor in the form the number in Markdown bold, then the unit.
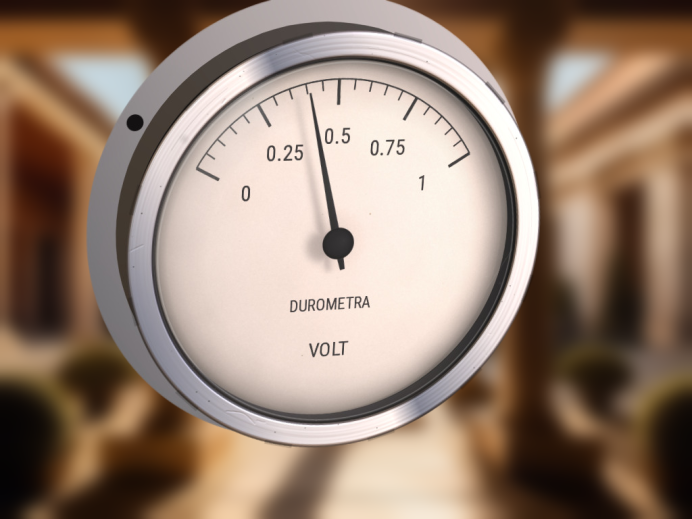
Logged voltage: **0.4** V
